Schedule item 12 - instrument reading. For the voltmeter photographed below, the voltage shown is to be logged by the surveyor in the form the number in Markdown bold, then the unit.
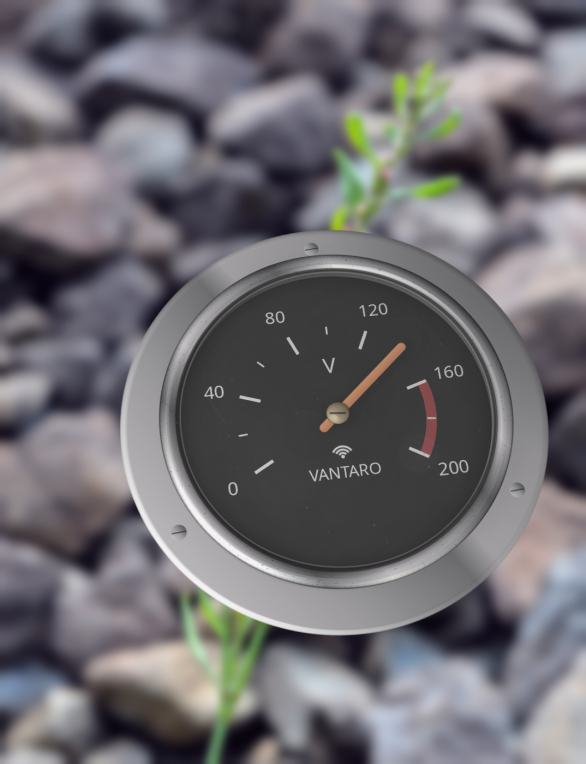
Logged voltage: **140** V
